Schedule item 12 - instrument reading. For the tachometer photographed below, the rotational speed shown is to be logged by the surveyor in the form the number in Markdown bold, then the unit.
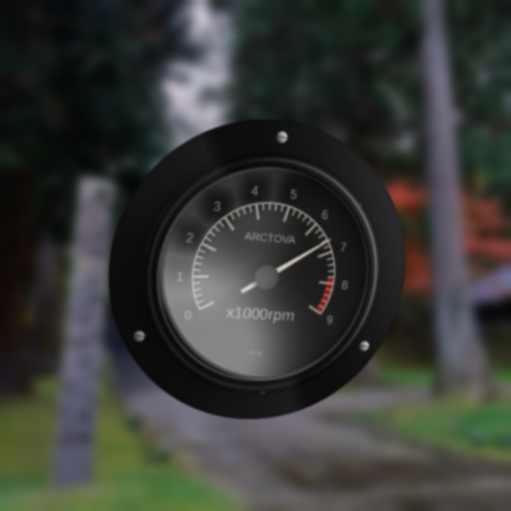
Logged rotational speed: **6600** rpm
